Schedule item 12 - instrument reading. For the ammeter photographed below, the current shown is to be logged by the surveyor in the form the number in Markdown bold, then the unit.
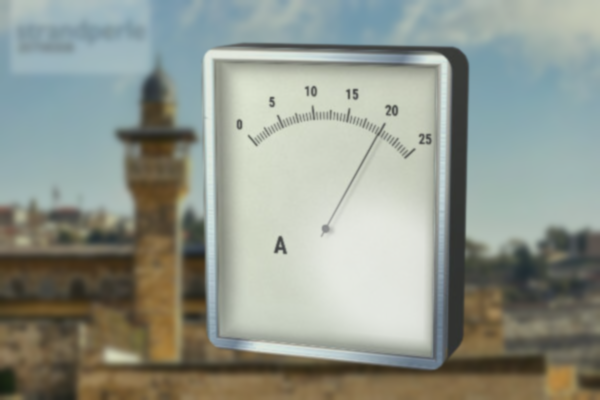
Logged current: **20** A
